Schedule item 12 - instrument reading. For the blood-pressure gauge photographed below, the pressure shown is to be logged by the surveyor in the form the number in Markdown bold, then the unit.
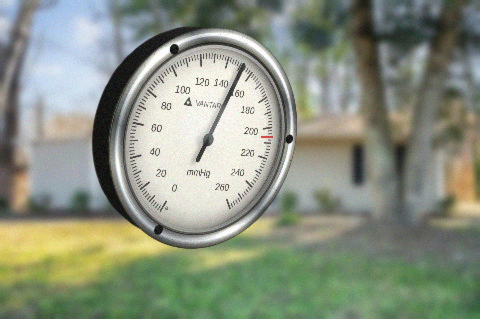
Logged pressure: **150** mmHg
